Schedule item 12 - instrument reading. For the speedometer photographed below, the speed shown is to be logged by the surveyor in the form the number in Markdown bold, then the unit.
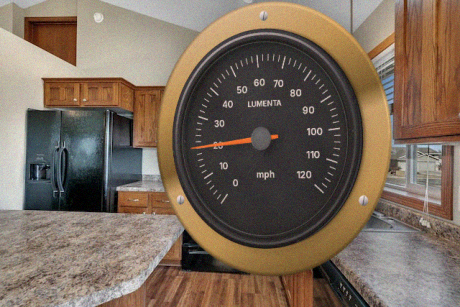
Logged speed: **20** mph
